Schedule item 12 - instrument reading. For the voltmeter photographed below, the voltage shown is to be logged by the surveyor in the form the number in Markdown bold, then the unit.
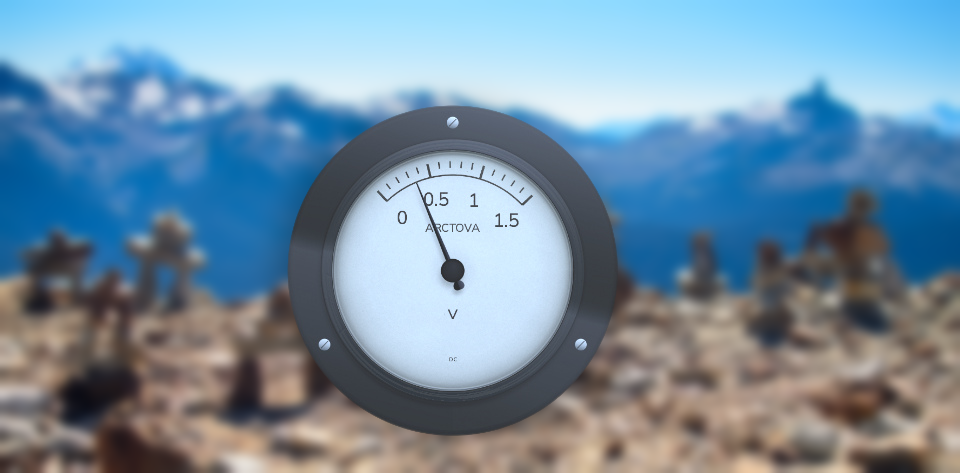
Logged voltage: **0.35** V
